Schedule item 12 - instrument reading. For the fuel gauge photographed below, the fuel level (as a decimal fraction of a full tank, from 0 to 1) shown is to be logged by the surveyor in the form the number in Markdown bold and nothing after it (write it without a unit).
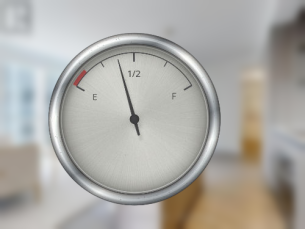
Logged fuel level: **0.375**
